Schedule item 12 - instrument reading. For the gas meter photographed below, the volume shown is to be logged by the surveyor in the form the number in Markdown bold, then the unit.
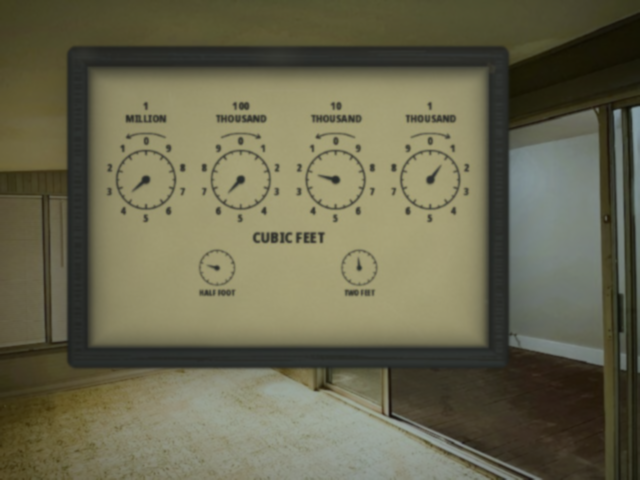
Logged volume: **362100** ft³
